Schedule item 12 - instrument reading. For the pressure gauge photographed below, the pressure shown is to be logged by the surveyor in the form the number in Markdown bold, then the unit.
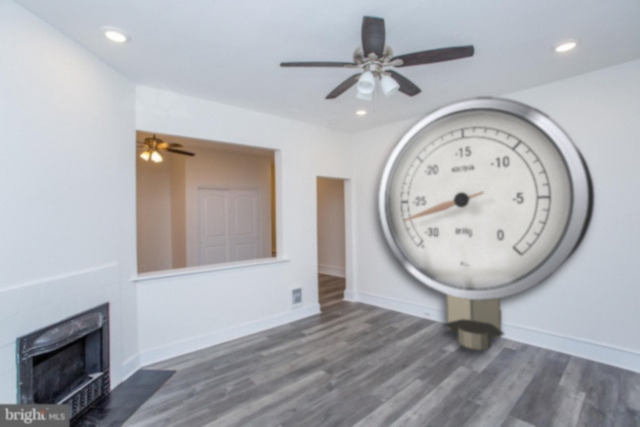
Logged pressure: **-27** inHg
